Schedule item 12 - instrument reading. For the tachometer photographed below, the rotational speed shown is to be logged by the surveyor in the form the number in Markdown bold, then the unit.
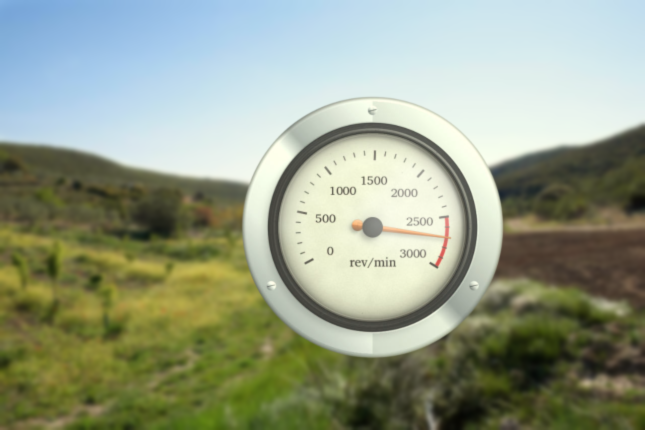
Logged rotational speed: **2700** rpm
